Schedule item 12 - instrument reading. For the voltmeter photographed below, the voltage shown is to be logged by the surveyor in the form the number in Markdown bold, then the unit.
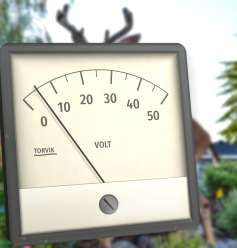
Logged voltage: **5** V
